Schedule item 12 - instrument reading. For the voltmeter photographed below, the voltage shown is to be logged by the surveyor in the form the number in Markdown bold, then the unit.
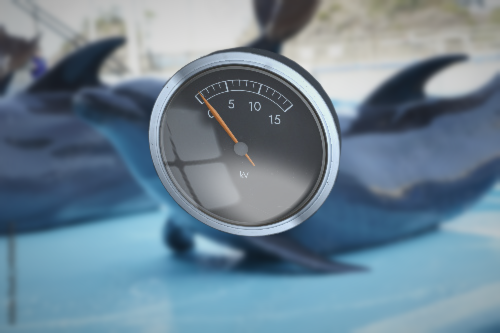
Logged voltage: **1** kV
